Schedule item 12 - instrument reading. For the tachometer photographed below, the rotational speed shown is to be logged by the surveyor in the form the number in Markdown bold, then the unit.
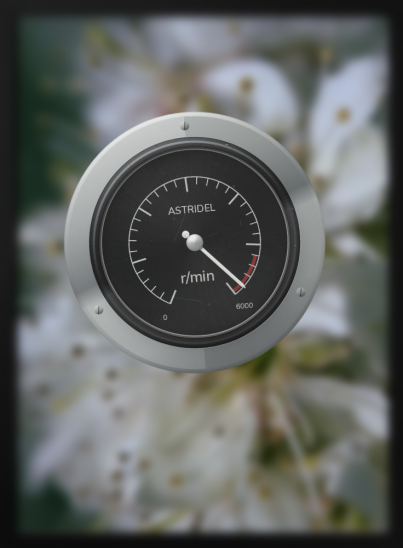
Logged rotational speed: **5800** rpm
